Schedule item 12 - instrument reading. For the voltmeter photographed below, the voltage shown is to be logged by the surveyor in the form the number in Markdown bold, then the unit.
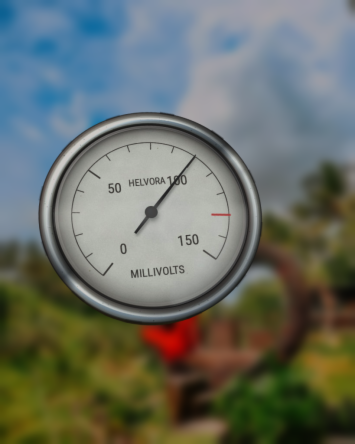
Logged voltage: **100** mV
